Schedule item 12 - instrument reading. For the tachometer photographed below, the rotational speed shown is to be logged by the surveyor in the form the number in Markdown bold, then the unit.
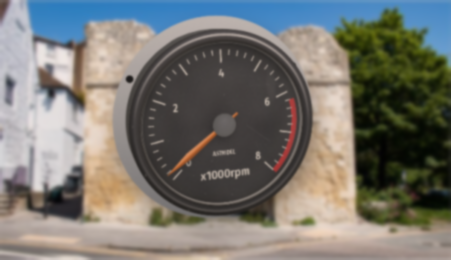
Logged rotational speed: **200** rpm
